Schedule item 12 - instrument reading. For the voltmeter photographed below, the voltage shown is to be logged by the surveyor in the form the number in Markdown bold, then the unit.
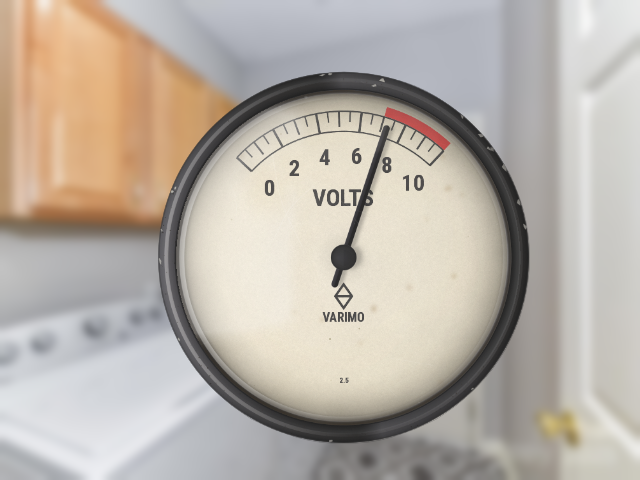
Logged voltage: **7.25** V
